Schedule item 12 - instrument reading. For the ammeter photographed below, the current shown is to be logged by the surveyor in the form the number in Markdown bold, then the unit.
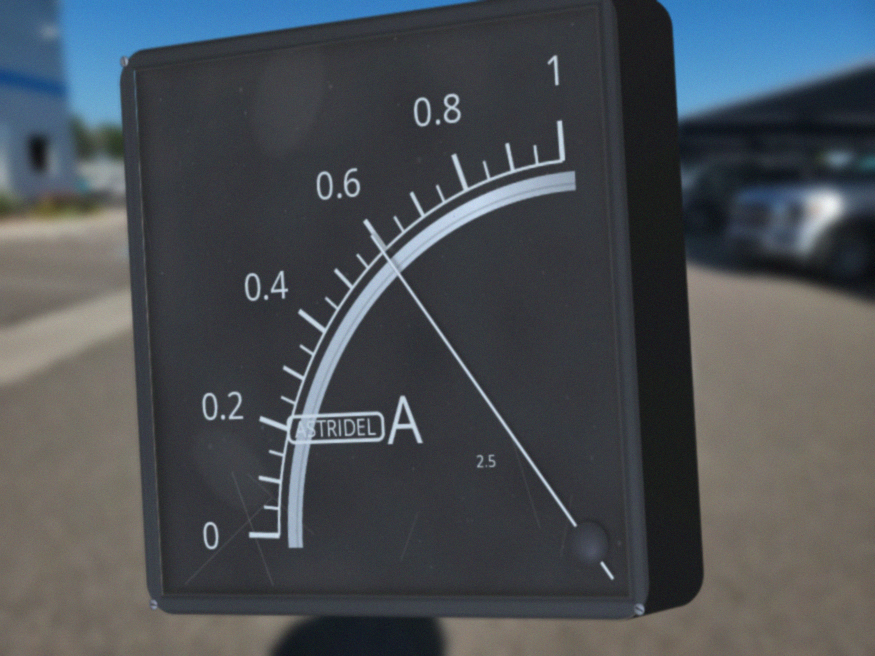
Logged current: **0.6** A
